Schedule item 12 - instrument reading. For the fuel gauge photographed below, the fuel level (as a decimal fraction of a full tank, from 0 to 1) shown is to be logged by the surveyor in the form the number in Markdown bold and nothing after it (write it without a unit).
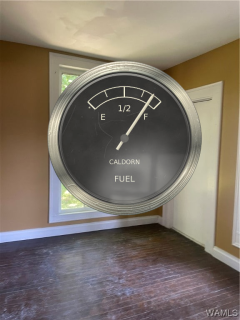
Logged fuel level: **0.875**
